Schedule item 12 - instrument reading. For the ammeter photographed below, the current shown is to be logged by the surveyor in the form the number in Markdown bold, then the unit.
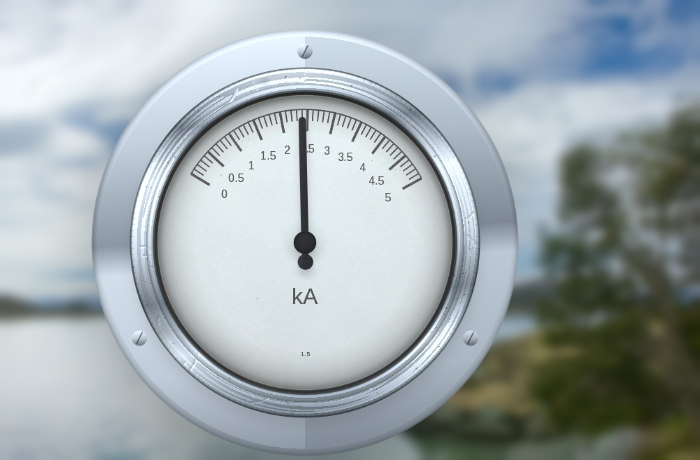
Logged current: **2.4** kA
